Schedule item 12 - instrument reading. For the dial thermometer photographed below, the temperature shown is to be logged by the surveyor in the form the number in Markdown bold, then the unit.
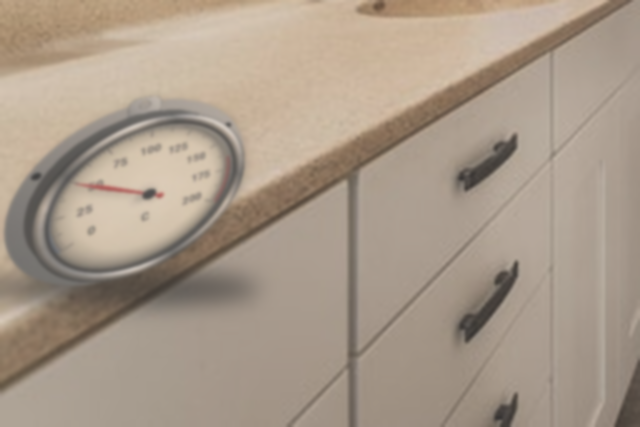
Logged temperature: **50** °C
